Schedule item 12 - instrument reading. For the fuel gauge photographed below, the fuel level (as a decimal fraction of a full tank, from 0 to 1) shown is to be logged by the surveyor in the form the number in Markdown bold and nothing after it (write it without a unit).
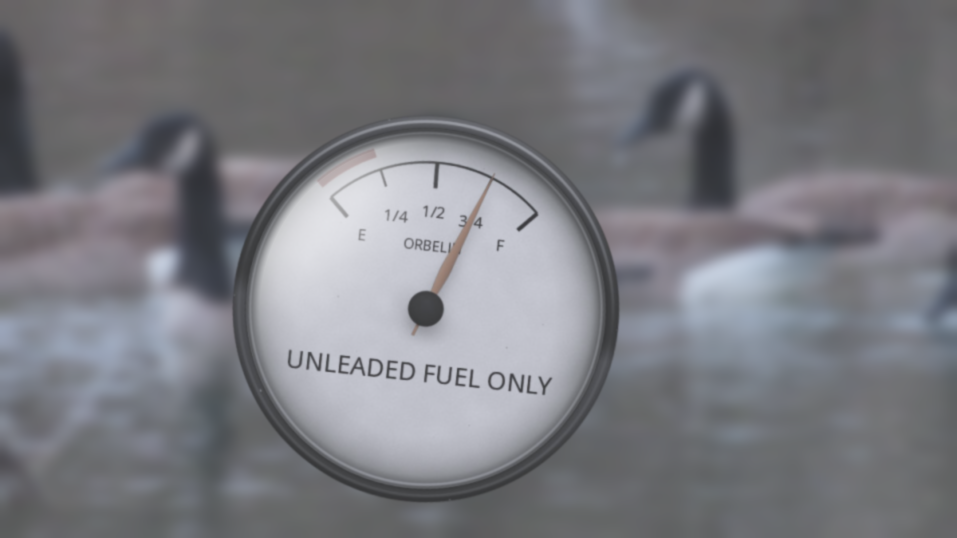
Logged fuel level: **0.75**
